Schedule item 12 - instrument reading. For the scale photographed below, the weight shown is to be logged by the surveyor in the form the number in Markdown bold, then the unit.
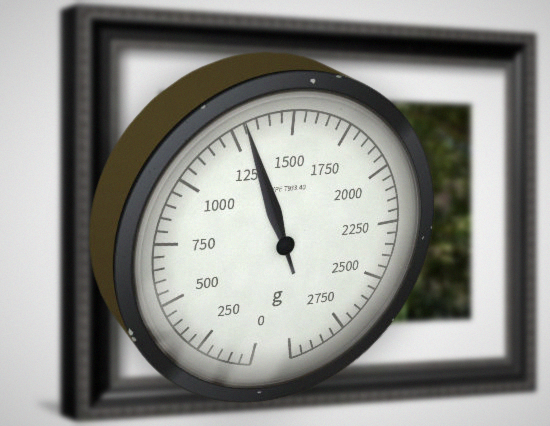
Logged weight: **1300** g
